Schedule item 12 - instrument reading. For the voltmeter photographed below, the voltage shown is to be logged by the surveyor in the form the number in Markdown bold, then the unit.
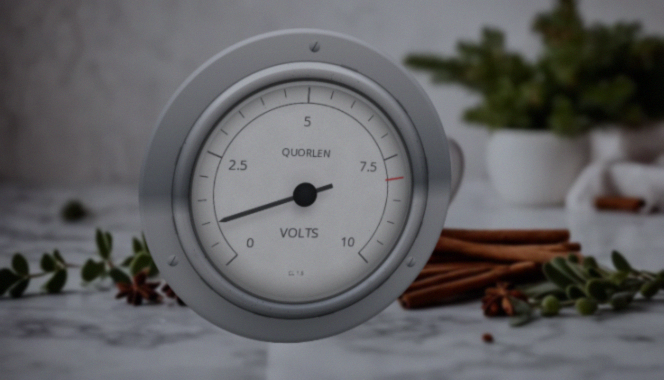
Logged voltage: **1** V
